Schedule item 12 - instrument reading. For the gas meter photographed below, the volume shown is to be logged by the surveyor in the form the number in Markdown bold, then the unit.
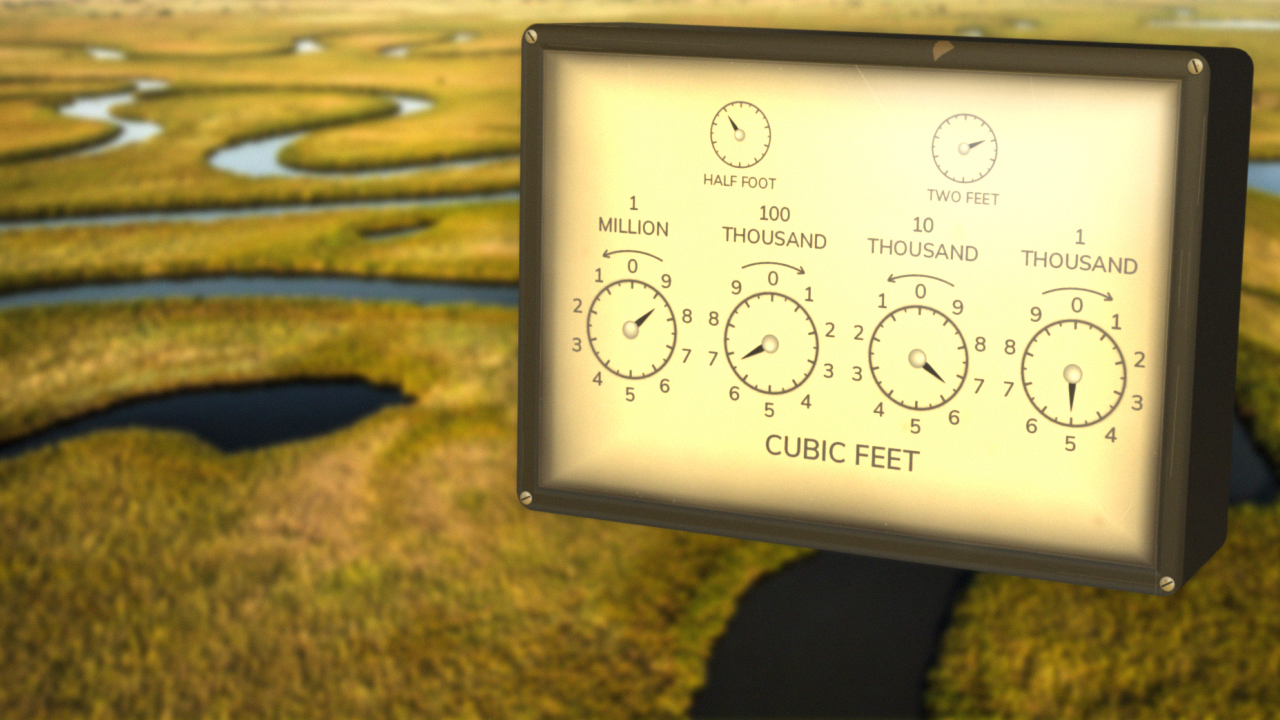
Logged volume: **866500** ft³
